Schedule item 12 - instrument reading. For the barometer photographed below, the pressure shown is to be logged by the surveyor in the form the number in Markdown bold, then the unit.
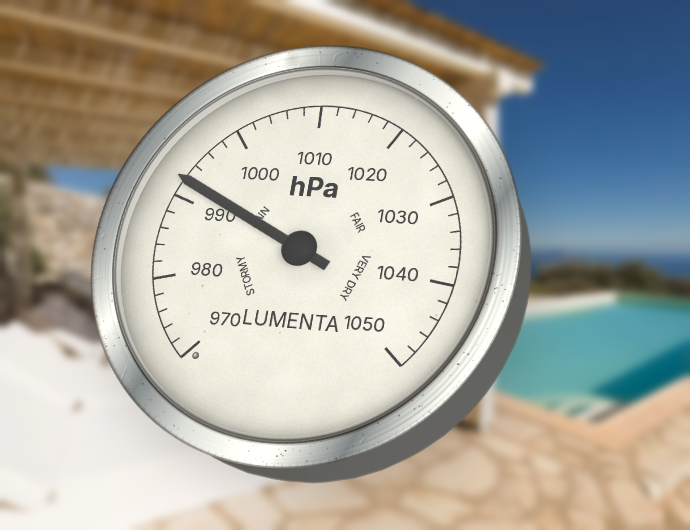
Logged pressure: **992** hPa
